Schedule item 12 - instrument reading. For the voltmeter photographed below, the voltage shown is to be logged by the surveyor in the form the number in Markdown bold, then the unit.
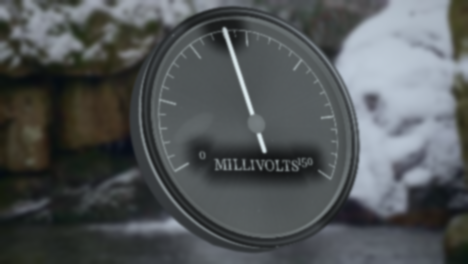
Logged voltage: **65** mV
